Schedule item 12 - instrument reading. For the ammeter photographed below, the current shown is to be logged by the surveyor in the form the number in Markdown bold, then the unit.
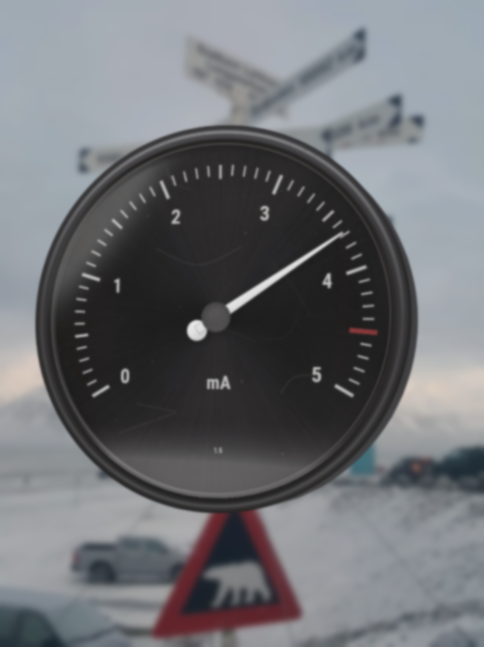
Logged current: **3.7** mA
